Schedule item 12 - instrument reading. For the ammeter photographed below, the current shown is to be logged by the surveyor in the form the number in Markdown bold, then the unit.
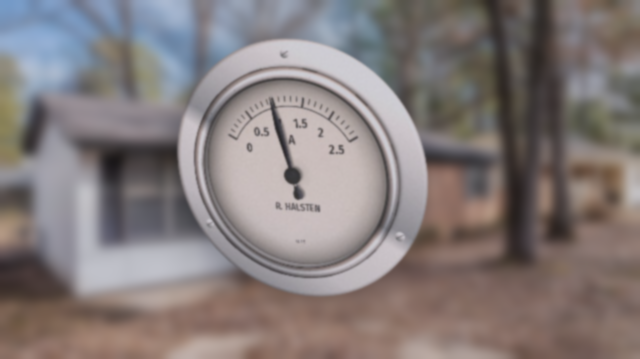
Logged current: **1** A
